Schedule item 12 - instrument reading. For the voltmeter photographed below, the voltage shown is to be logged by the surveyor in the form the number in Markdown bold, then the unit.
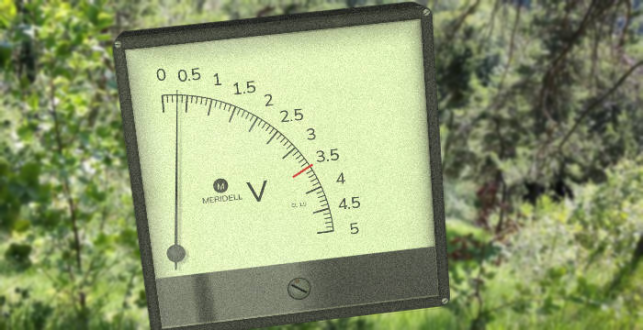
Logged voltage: **0.3** V
